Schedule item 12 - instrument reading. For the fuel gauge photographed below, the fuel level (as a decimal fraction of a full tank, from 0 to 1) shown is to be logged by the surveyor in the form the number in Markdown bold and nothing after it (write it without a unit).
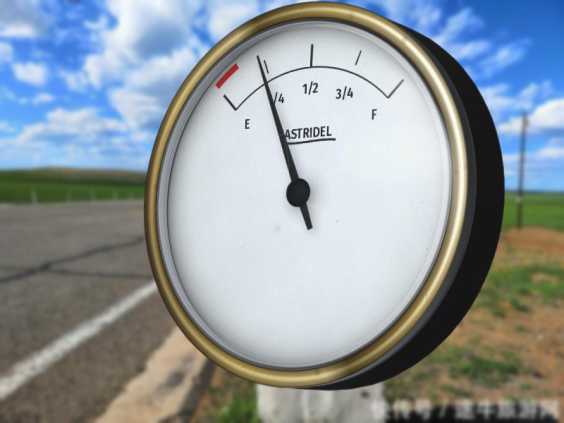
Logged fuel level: **0.25**
